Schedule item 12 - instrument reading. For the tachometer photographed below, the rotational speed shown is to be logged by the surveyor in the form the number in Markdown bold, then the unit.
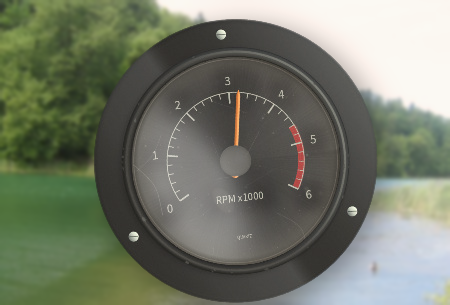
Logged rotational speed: **3200** rpm
